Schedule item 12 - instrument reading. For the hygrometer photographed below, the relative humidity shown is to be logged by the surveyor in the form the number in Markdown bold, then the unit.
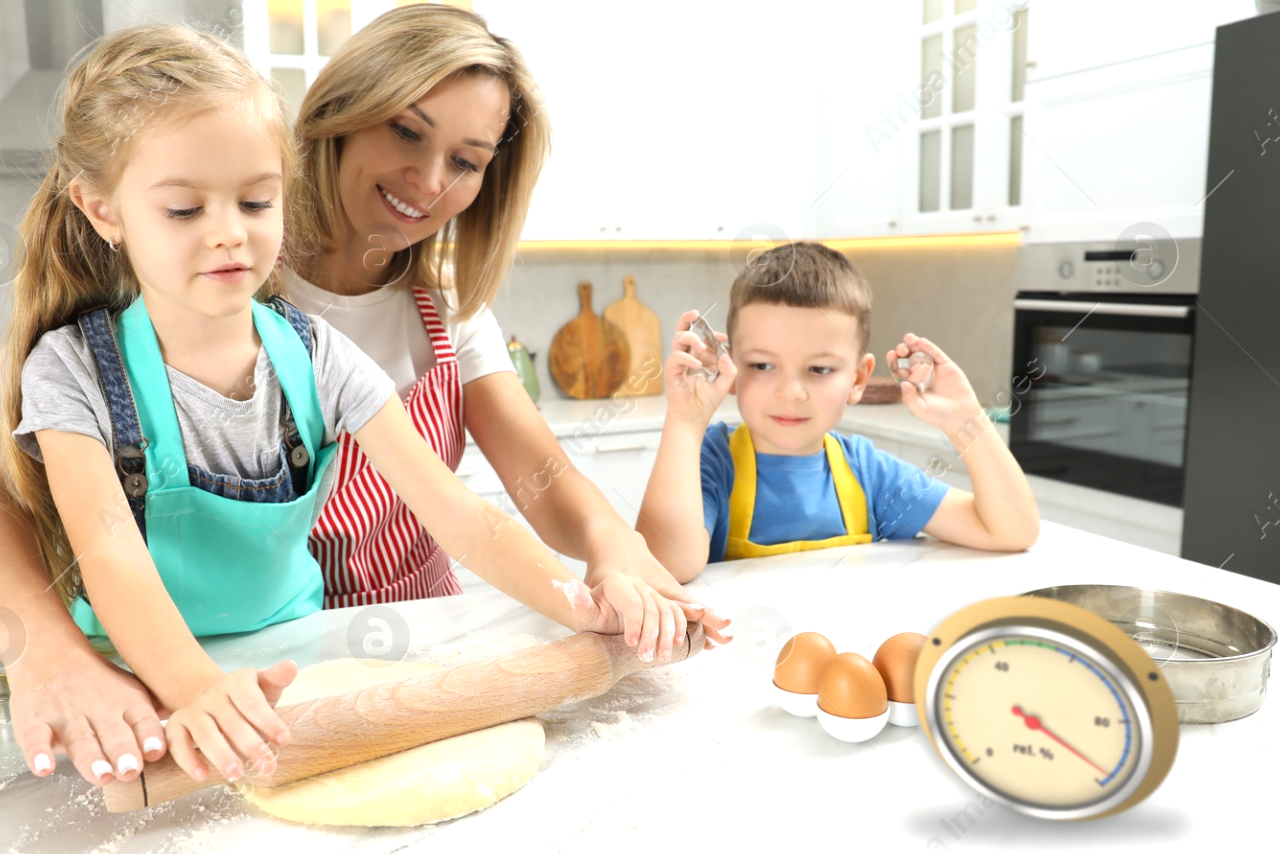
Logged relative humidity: **96** %
